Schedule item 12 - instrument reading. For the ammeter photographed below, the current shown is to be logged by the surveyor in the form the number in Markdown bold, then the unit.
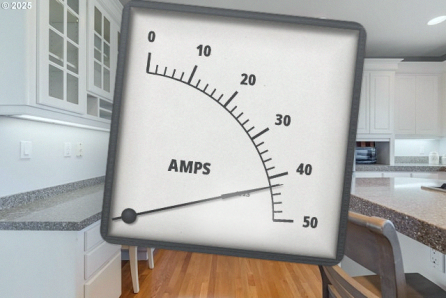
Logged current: **42** A
